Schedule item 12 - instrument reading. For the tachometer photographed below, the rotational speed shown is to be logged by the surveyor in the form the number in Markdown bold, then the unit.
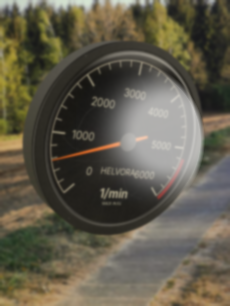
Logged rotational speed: **600** rpm
